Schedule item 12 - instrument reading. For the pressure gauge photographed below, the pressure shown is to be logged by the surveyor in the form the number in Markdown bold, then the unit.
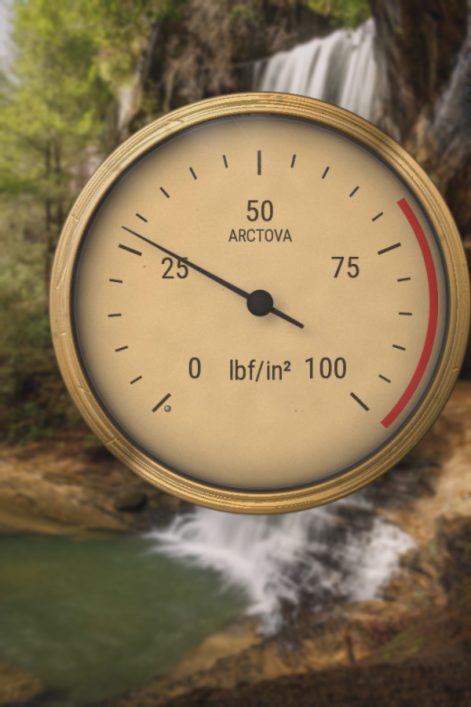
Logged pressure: **27.5** psi
